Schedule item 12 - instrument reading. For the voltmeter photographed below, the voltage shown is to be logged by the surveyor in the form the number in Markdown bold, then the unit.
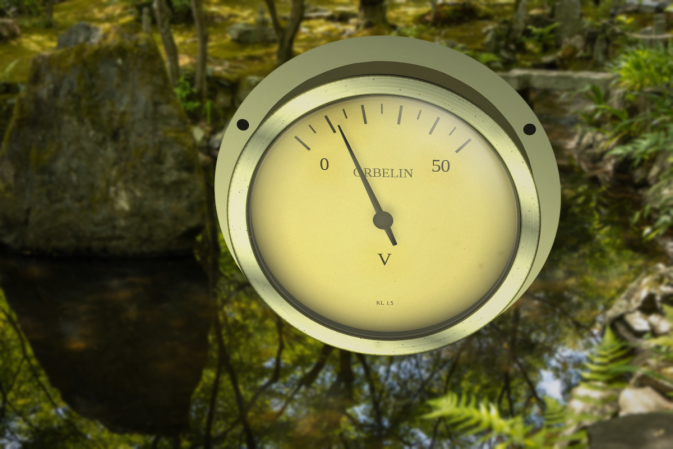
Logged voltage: **12.5** V
